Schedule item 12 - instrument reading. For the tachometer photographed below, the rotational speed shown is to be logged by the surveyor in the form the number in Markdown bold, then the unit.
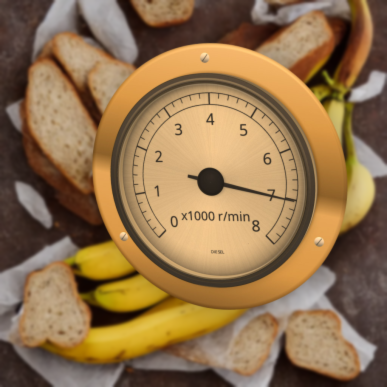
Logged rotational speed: **7000** rpm
